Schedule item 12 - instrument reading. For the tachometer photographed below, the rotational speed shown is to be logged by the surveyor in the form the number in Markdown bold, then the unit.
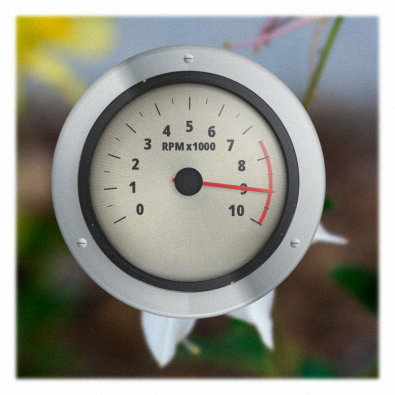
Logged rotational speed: **9000** rpm
